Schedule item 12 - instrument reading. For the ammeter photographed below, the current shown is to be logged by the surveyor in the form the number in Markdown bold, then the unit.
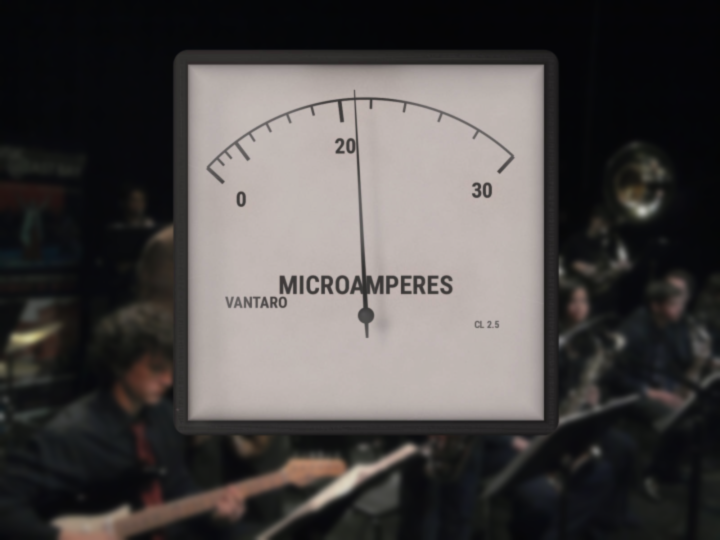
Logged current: **21** µA
